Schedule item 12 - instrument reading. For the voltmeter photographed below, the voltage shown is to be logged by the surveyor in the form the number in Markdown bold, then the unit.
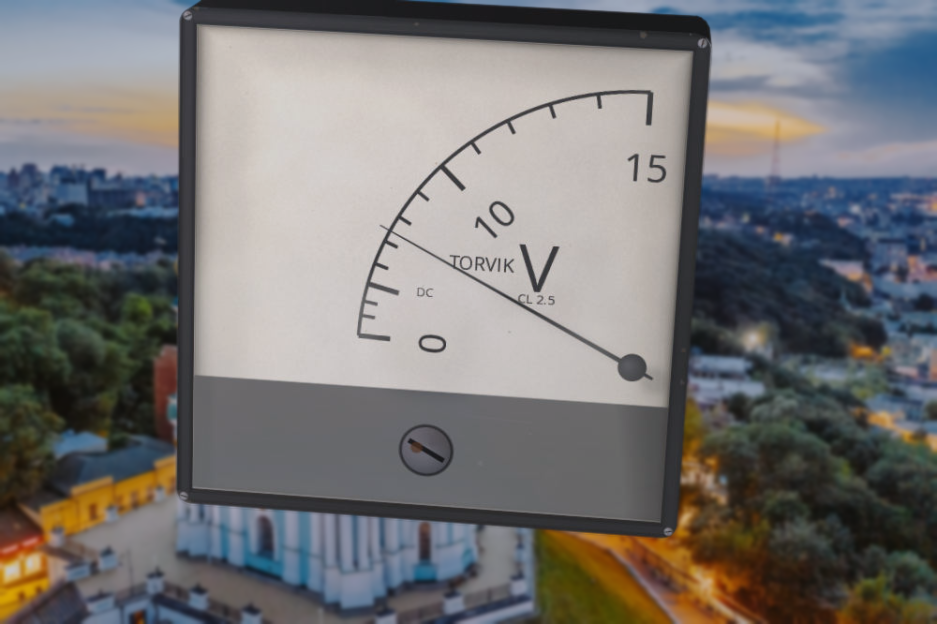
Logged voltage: **7.5** V
